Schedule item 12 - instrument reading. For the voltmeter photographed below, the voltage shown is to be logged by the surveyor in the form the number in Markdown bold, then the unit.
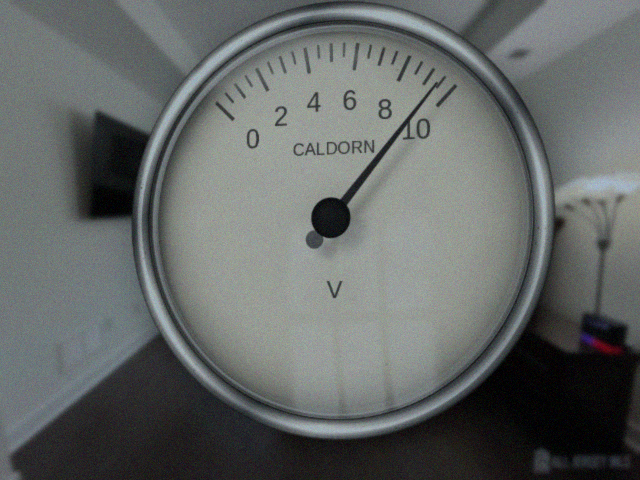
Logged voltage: **9.5** V
